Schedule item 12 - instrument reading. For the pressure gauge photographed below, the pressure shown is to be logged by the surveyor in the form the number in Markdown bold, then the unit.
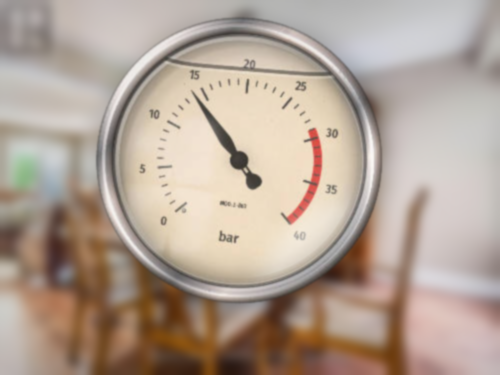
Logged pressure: **14** bar
